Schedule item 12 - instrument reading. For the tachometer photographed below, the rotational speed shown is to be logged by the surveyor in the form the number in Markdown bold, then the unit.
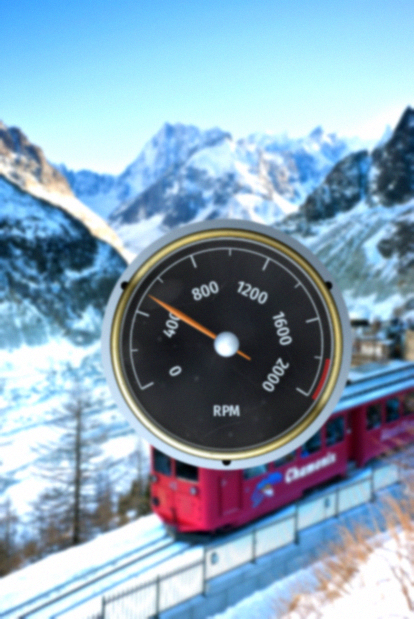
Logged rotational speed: **500** rpm
